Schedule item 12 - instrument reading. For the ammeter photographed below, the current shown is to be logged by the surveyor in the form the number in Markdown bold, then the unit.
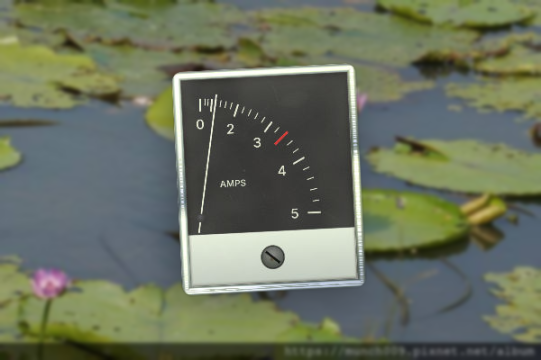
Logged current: **1.2** A
